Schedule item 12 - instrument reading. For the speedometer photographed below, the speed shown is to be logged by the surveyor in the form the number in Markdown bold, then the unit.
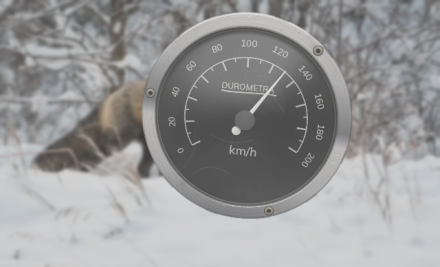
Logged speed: **130** km/h
